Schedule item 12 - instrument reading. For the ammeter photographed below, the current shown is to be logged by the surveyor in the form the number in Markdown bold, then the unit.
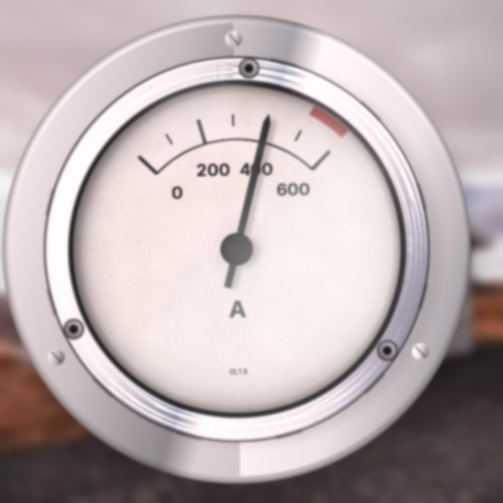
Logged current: **400** A
